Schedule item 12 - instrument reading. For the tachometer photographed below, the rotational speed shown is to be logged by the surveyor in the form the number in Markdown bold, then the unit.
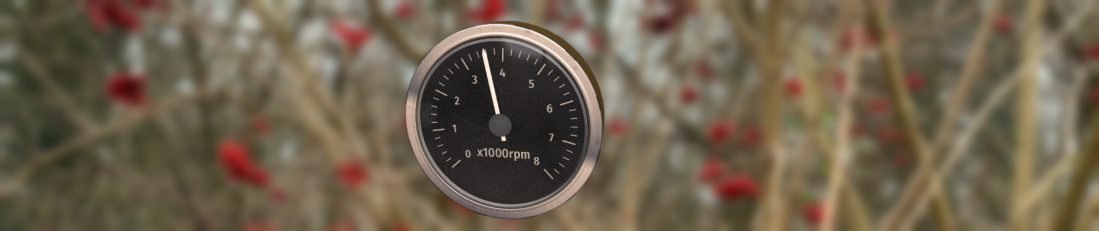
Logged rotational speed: **3600** rpm
